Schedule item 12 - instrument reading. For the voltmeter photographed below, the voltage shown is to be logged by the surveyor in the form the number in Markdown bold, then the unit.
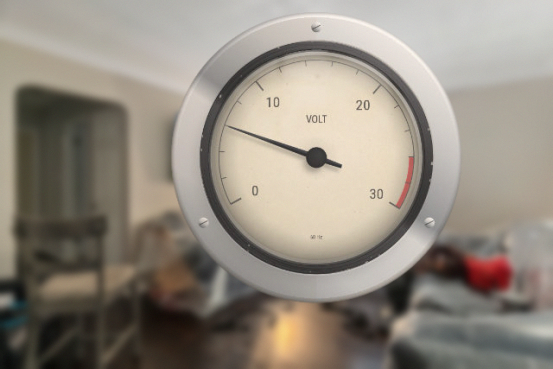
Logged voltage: **6** V
